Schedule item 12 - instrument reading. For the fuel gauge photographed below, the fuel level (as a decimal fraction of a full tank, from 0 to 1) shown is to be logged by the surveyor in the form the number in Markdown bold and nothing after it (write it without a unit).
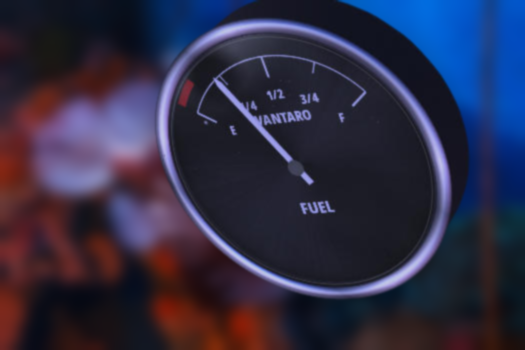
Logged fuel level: **0.25**
